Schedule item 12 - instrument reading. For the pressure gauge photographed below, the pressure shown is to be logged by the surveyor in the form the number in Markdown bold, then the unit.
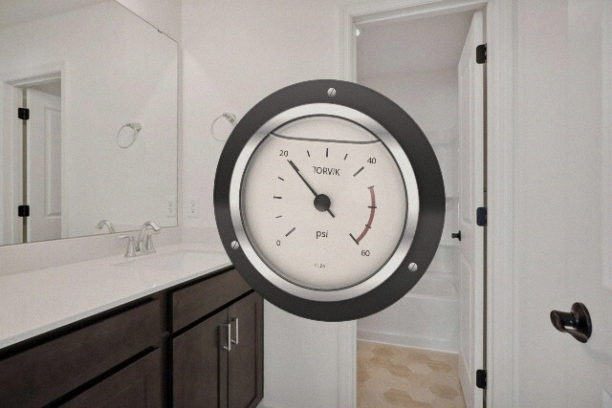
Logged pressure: **20** psi
